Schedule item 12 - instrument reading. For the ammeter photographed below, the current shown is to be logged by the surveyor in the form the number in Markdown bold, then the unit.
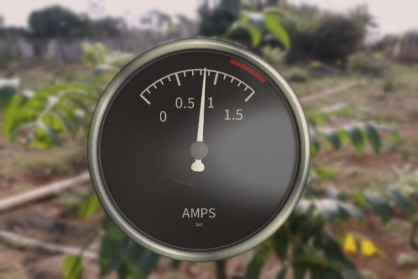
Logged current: **0.85** A
